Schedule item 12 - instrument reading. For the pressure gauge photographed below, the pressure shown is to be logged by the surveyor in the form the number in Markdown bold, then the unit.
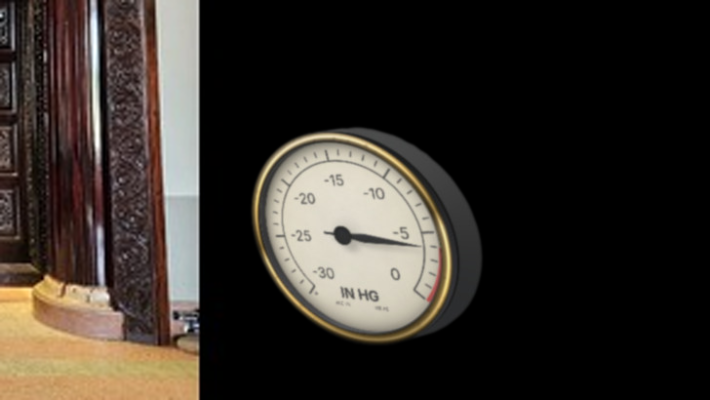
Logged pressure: **-4** inHg
